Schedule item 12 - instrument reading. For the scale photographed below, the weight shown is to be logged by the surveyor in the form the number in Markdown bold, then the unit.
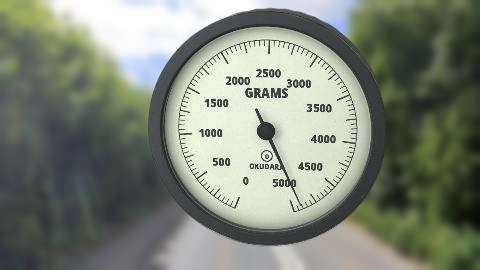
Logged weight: **4900** g
